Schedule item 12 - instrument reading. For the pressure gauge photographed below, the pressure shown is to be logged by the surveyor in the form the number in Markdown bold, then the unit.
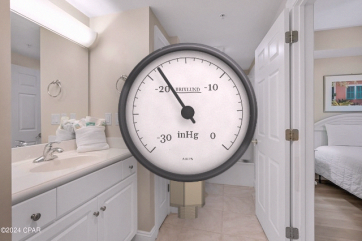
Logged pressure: **-18.5** inHg
